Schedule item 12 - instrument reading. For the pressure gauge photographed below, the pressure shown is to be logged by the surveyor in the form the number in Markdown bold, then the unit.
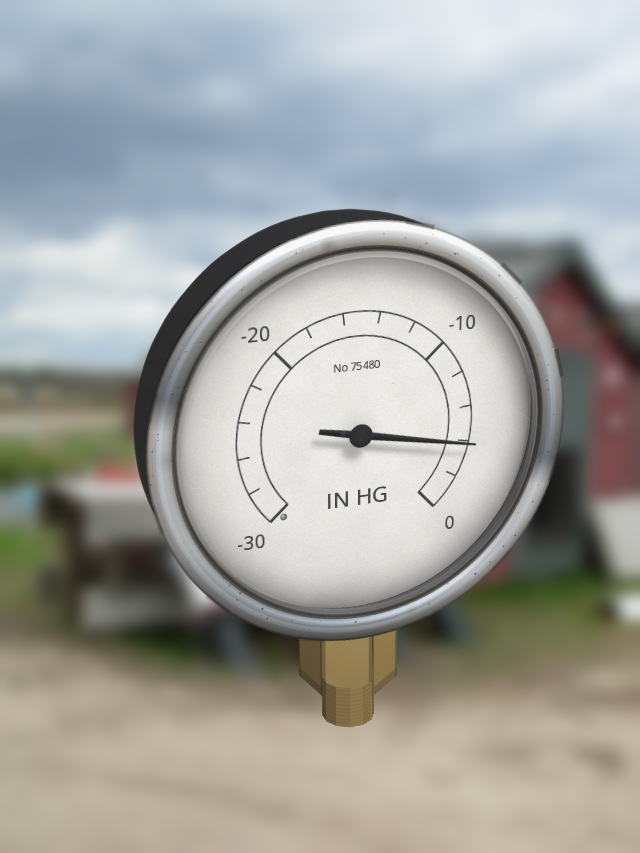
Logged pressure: **-4** inHg
